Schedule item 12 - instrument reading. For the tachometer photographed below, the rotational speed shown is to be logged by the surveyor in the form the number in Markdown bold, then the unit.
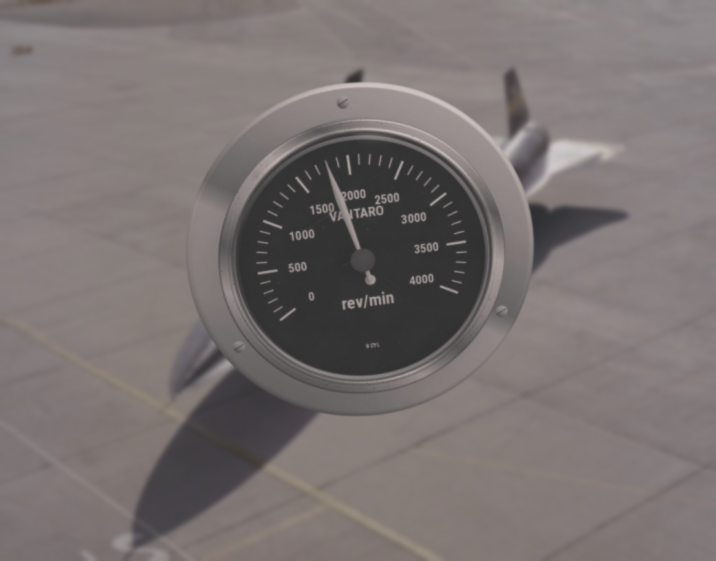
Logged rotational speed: **1800** rpm
